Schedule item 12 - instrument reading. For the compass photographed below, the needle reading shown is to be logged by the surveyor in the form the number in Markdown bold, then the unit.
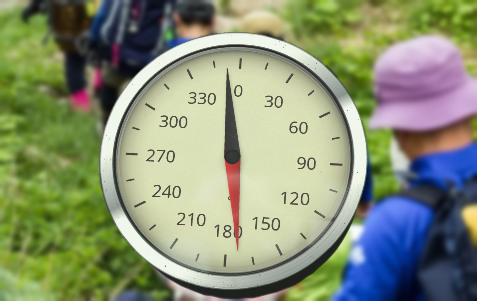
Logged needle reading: **172.5** °
